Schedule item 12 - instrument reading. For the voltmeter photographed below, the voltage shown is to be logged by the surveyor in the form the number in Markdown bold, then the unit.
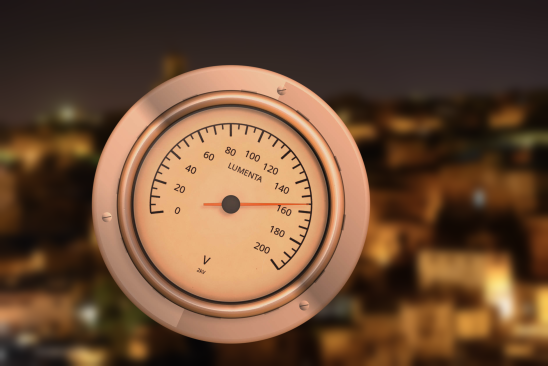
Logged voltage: **155** V
